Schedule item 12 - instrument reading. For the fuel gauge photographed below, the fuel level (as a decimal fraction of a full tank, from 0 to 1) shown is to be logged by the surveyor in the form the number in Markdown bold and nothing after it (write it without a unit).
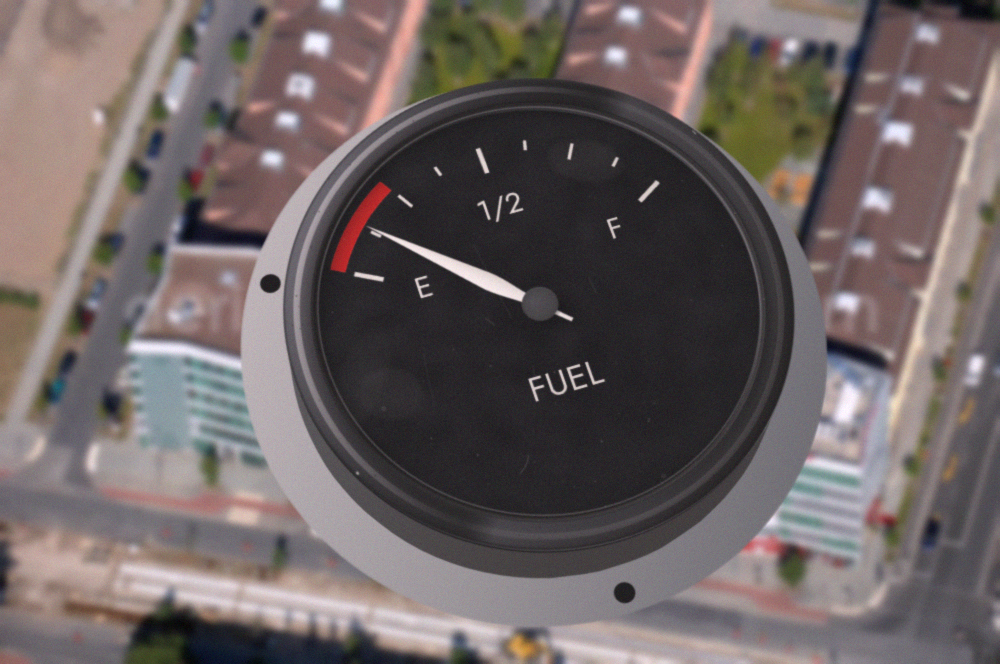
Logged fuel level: **0.125**
